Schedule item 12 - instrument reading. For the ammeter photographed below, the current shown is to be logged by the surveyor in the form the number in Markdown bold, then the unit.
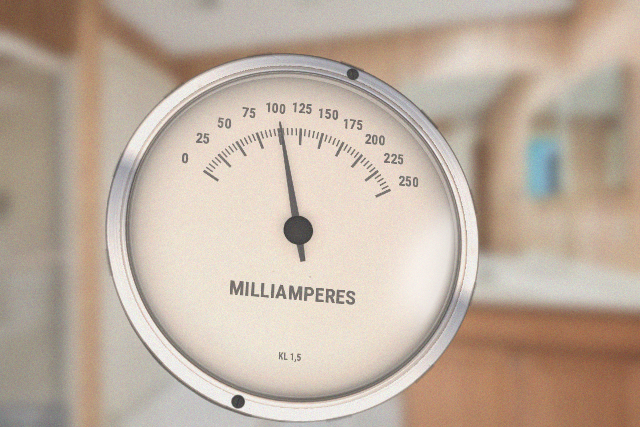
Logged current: **100** mA
